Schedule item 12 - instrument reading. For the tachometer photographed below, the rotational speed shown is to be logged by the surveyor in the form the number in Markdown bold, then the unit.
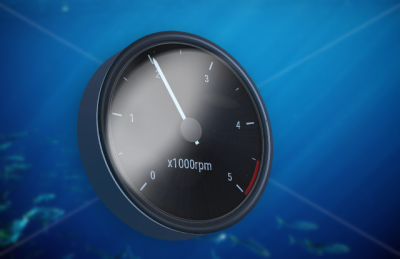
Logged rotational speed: **2000** rpm
